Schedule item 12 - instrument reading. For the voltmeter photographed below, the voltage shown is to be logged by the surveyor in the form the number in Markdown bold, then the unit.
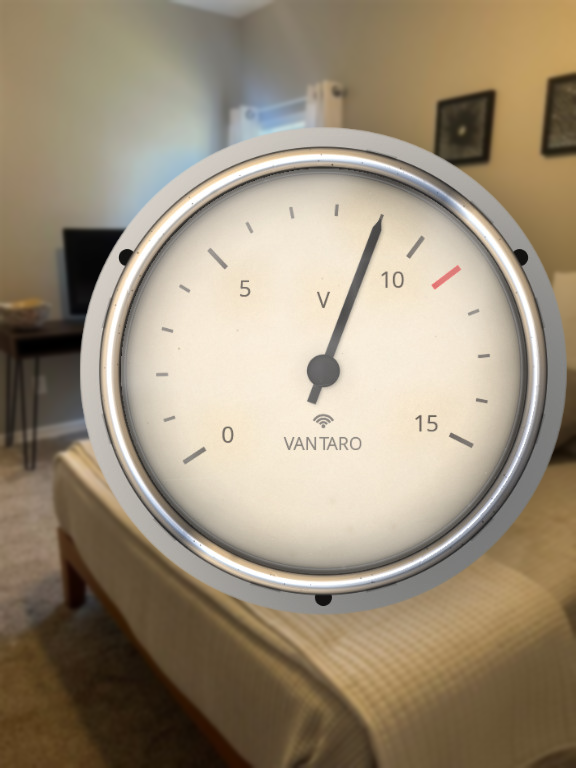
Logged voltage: **9** V
